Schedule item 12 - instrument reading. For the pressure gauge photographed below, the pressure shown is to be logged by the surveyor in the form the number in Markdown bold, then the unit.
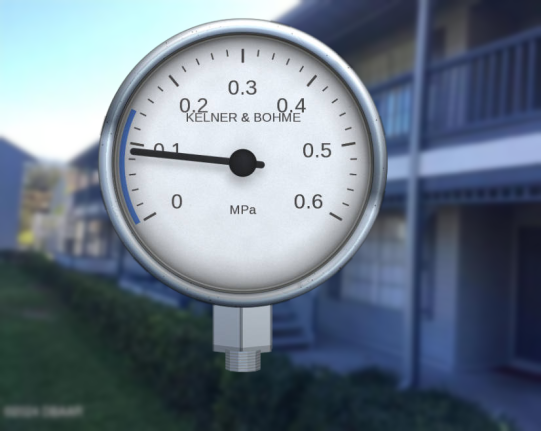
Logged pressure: **0.09** MPa
